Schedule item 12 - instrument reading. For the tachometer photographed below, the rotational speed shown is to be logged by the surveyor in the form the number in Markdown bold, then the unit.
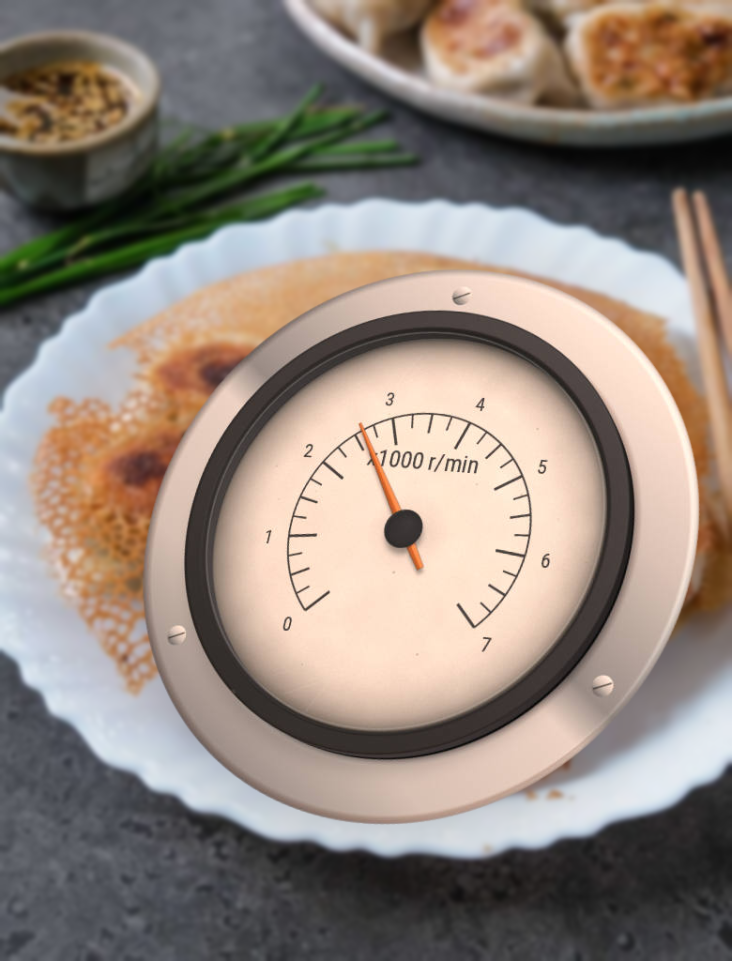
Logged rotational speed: **2625** rpm
